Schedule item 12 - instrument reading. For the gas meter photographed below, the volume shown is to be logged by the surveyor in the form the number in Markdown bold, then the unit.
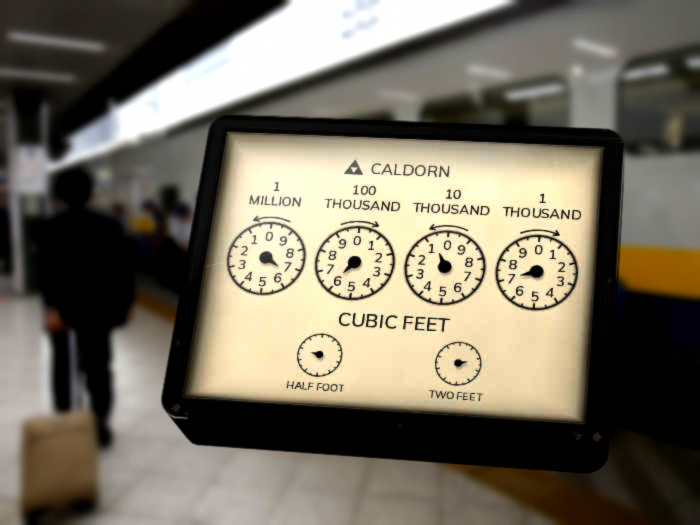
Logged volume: **660700** ft³
